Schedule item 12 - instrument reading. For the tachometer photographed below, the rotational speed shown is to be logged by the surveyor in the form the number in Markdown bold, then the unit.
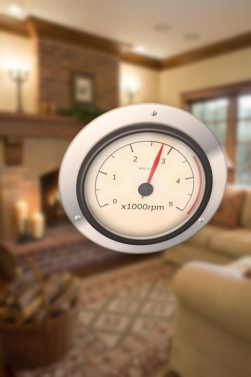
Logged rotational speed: **2750** rpm
